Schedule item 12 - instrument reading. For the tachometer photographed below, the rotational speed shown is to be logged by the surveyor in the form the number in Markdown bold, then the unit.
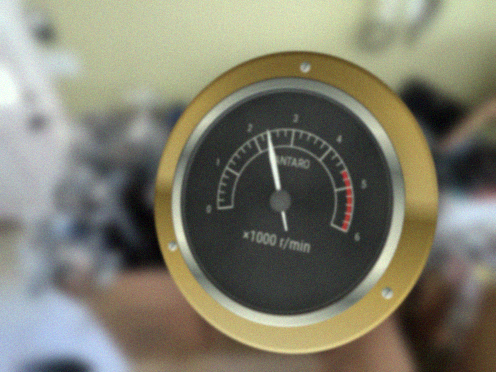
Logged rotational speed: **2400** rpm
